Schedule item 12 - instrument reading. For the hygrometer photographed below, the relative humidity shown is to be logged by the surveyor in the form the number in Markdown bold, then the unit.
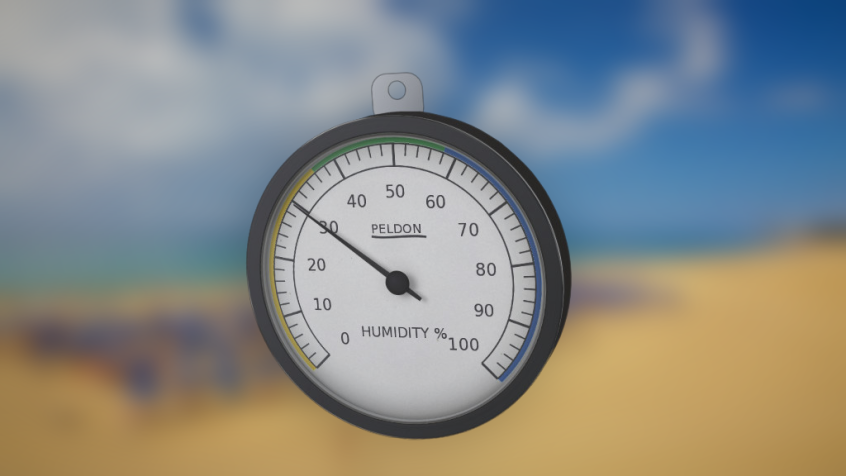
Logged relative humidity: **30** %
